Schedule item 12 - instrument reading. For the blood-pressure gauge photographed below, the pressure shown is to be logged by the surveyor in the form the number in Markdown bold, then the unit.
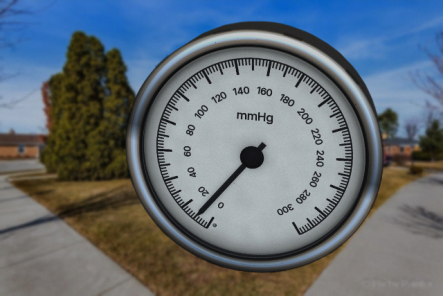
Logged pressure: **10** mmHg
